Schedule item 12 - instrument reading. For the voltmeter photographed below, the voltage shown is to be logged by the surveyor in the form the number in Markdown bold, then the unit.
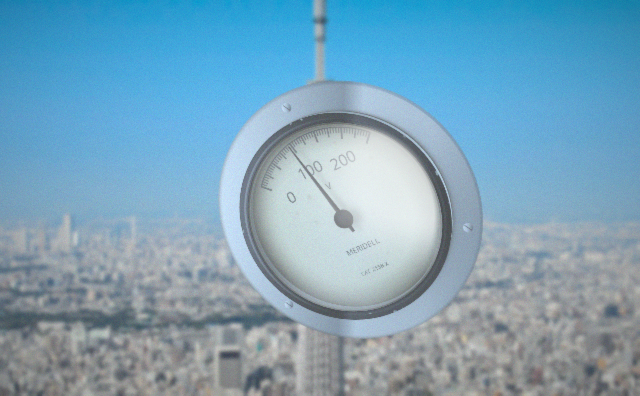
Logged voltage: **100** V
